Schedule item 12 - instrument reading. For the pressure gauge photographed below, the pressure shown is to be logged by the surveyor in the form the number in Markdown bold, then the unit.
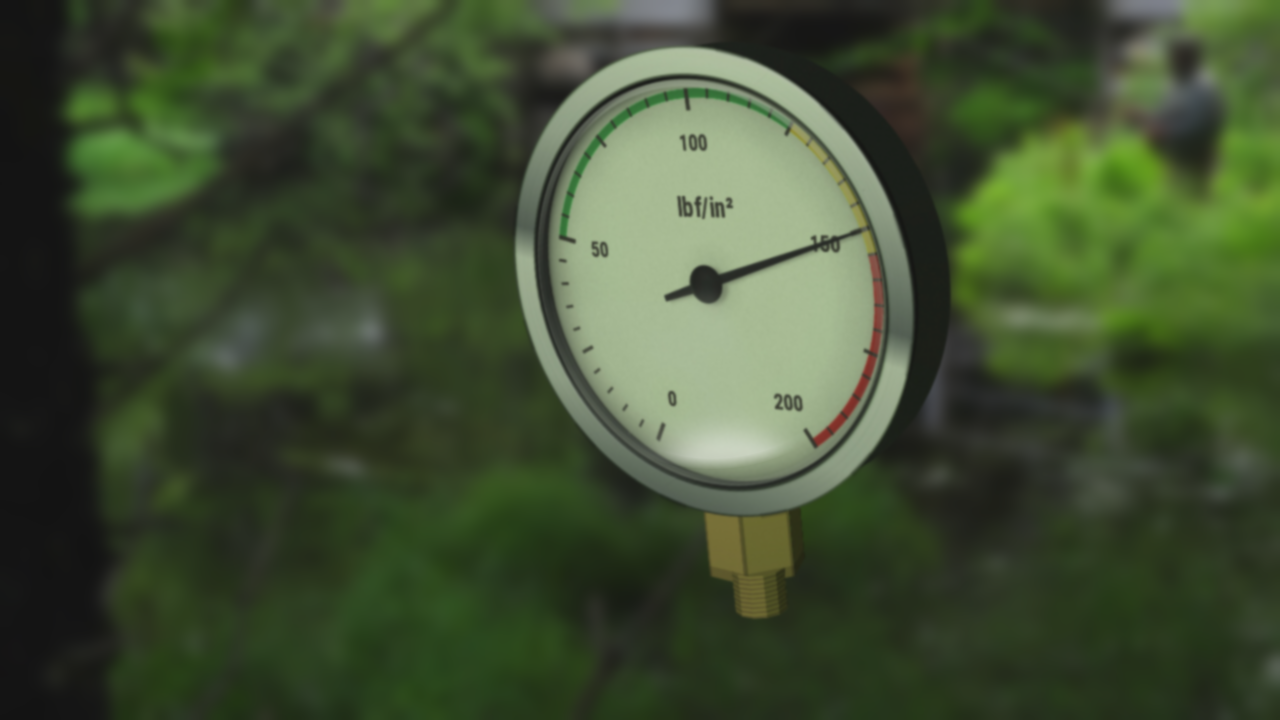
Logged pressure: **150** psi
